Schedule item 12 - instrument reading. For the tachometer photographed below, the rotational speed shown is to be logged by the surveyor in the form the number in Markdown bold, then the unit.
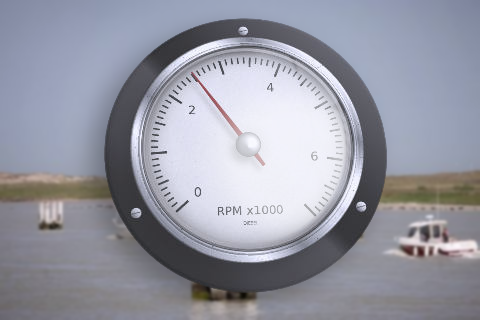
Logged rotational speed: **2500** rpm
